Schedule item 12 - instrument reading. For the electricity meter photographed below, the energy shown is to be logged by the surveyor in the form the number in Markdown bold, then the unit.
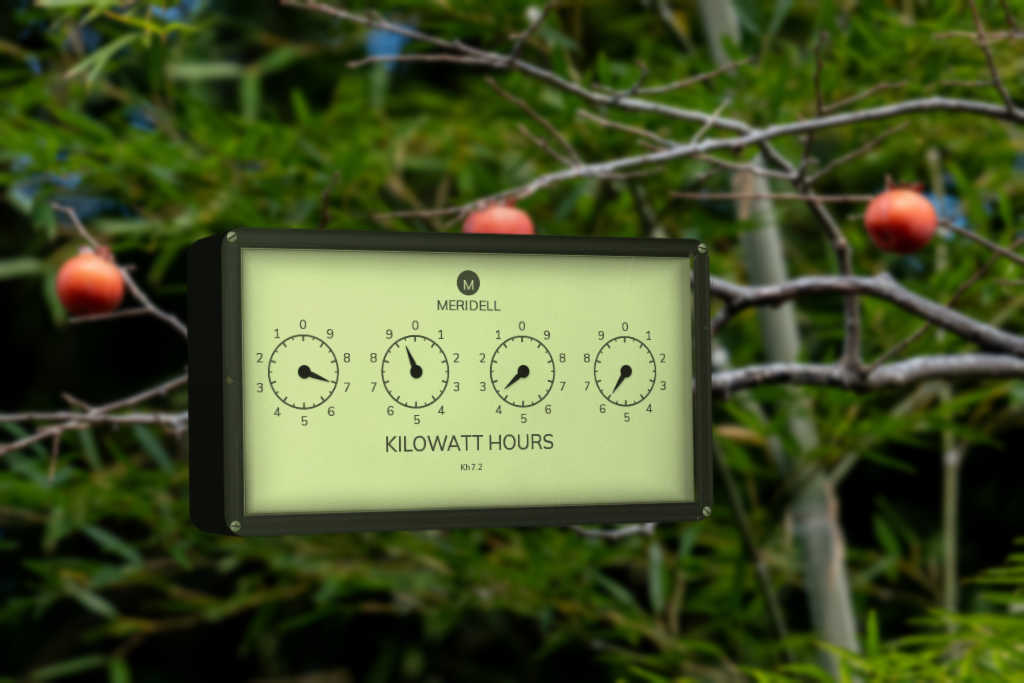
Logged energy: **6936** kWh
